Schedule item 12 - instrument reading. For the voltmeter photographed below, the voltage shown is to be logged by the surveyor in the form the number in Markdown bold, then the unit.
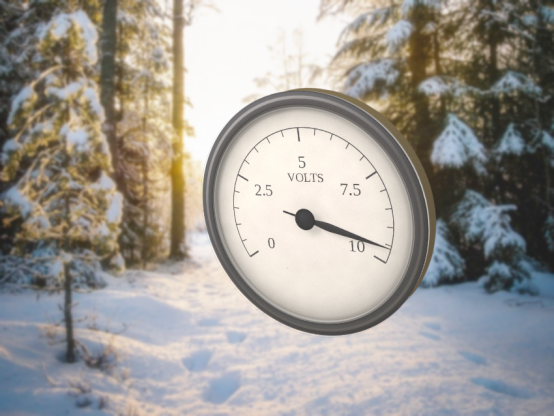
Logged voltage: **9.5** V
